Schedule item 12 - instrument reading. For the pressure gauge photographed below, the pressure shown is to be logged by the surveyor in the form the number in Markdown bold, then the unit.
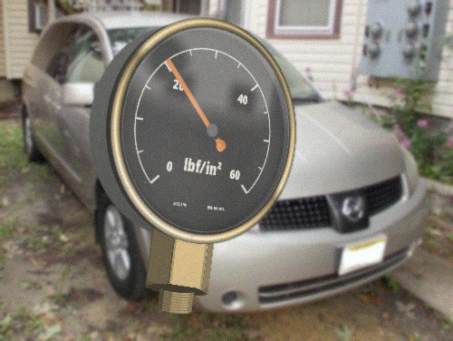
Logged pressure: **20** psi
